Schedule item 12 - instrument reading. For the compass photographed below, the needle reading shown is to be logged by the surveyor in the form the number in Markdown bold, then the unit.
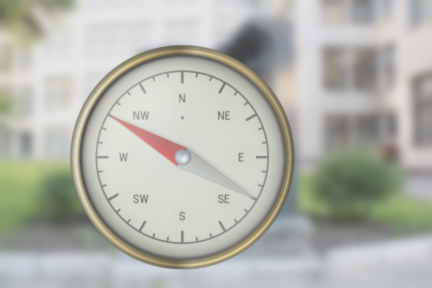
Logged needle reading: **300** °
